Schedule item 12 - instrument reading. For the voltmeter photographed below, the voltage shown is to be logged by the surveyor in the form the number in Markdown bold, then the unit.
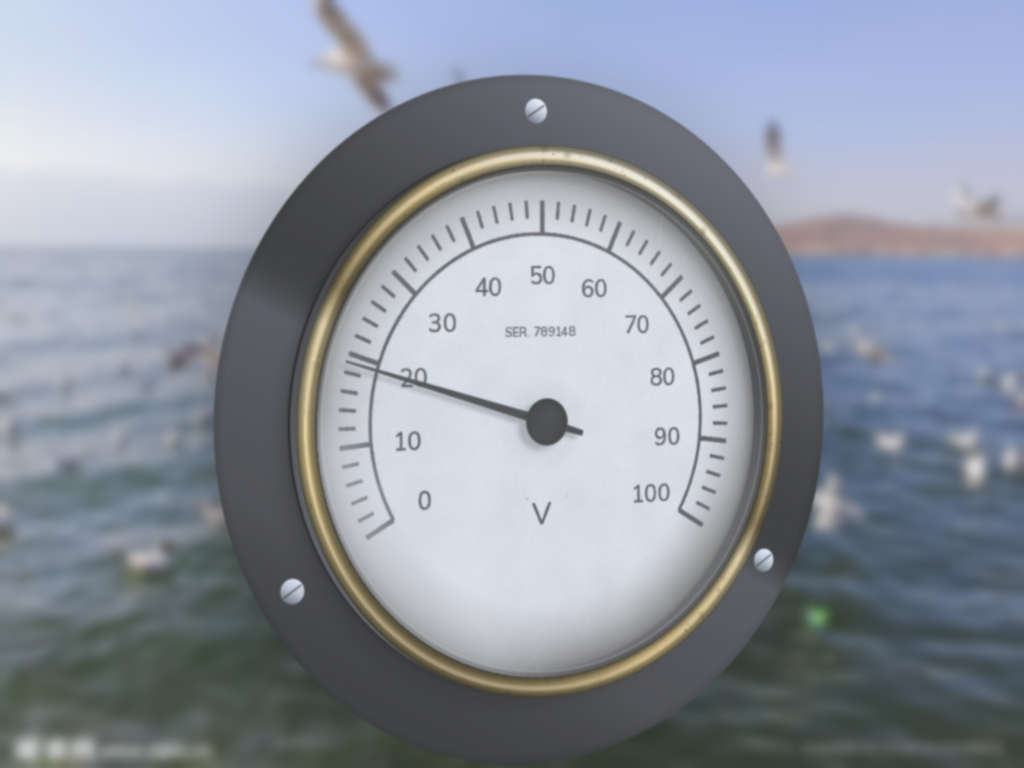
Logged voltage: **19** V
